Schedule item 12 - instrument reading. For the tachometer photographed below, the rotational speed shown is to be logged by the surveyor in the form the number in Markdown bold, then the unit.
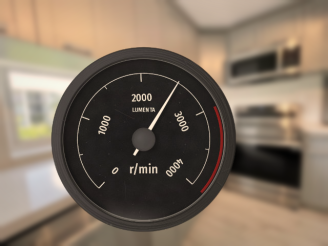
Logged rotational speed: **2500** rpm
